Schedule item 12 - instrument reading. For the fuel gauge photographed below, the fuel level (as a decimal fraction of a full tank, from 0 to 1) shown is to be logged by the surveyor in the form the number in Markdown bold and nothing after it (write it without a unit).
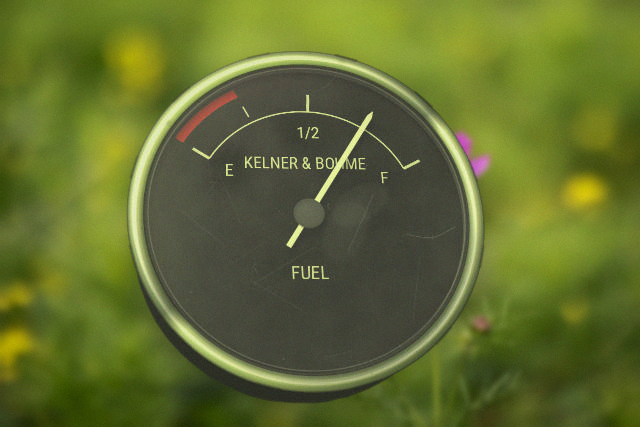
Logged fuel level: **0.75**
